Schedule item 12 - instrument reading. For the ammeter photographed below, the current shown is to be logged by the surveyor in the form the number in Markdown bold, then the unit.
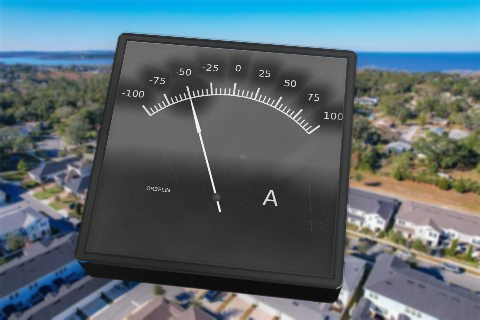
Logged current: **-50** A
